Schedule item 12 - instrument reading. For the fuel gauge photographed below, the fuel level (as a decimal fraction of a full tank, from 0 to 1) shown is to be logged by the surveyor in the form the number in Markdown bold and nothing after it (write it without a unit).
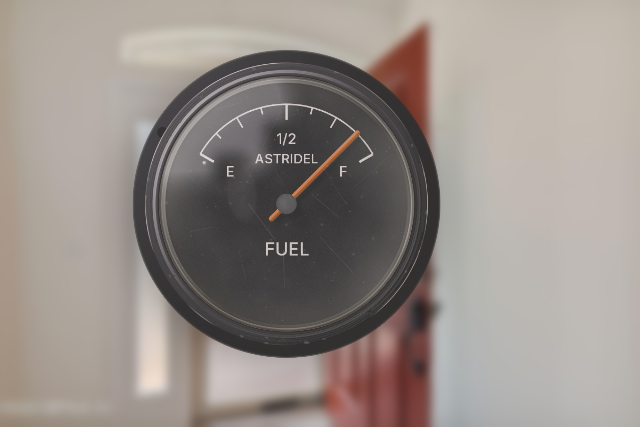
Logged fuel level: **0.875**
